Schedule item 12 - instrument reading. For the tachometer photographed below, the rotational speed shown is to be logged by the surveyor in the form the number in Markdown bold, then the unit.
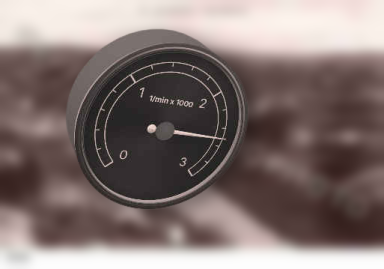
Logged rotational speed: **2500** rpm
